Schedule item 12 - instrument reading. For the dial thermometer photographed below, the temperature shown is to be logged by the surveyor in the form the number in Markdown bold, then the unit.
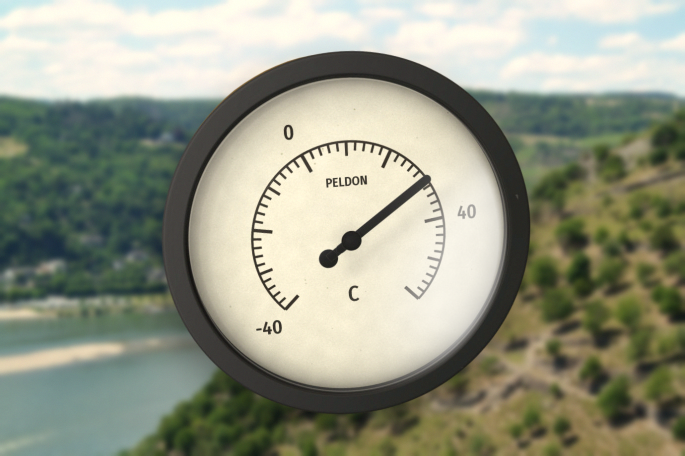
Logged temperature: **30** °C
